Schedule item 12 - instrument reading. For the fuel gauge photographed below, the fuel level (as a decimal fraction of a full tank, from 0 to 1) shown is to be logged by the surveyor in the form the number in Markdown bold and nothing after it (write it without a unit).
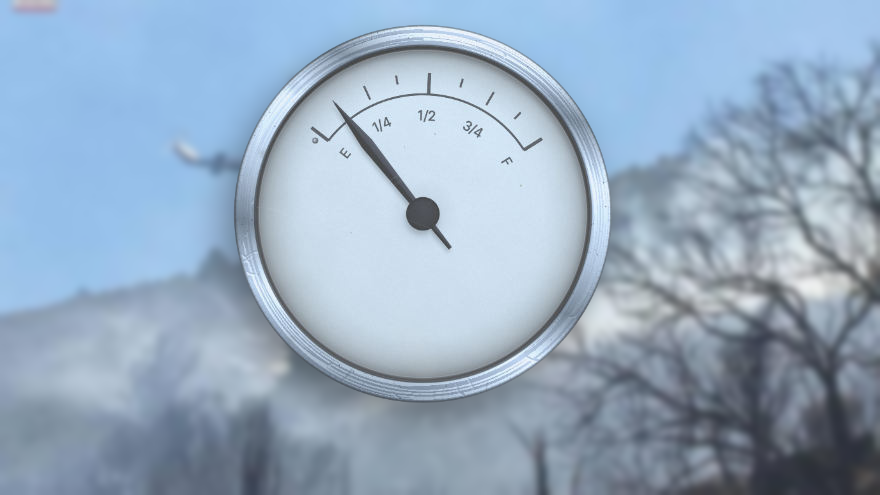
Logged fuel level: **0.125**
